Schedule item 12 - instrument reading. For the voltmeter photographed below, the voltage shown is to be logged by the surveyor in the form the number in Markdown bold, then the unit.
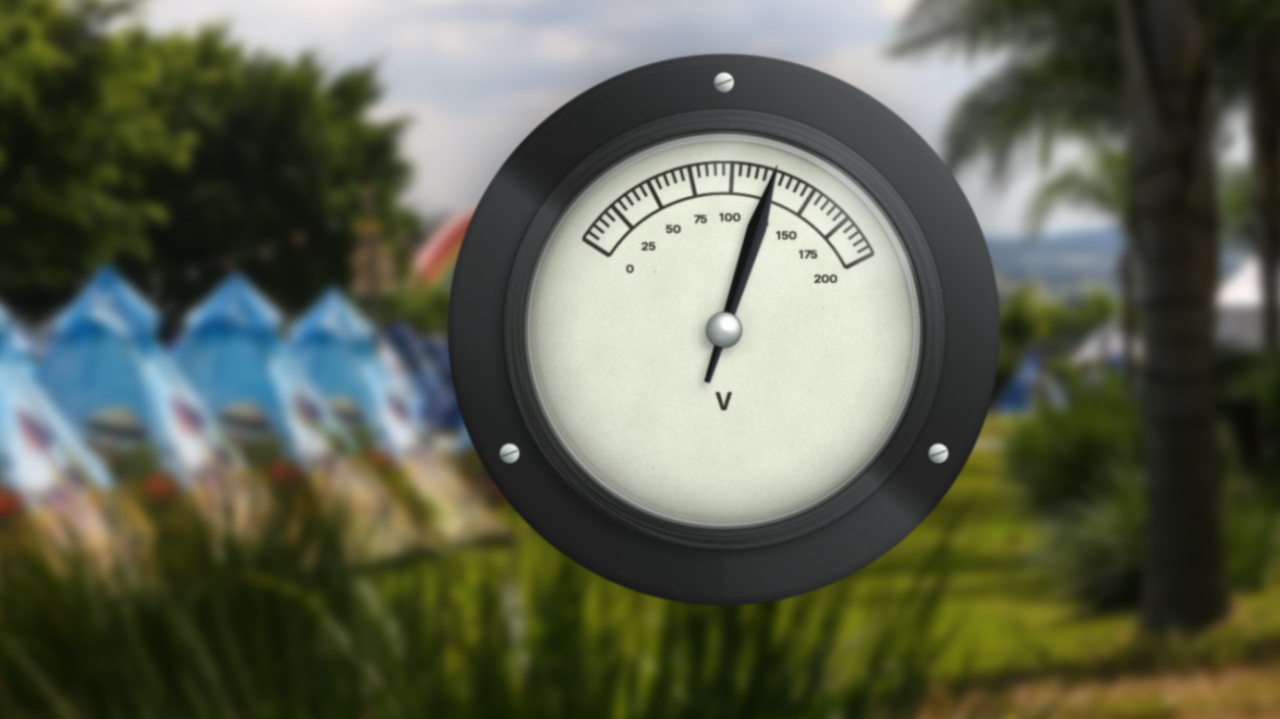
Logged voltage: **125** V
